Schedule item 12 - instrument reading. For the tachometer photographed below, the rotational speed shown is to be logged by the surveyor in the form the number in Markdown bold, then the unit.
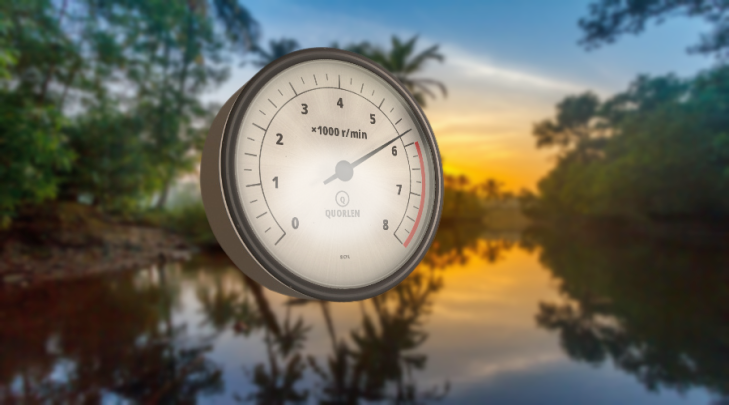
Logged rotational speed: **5750** rpm
